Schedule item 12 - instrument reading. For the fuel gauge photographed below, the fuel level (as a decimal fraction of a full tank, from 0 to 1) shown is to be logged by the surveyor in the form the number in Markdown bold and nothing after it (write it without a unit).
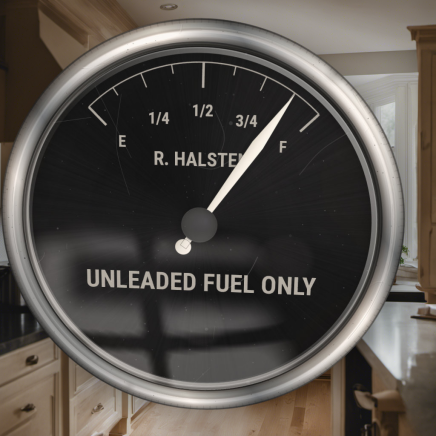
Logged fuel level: **0.875**
